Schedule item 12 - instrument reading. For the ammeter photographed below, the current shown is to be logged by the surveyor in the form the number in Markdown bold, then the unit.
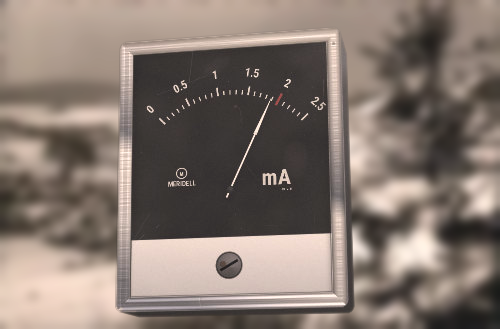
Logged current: **1.9** mA
